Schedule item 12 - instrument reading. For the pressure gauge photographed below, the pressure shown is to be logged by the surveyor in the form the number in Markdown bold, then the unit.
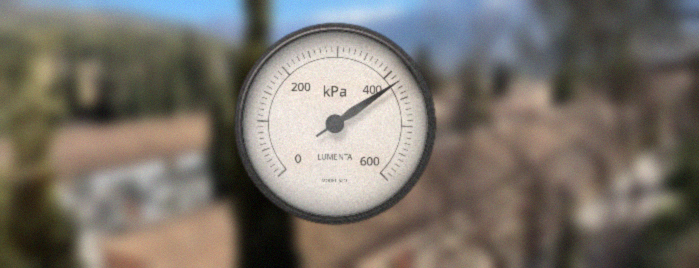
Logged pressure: **420** kPa
